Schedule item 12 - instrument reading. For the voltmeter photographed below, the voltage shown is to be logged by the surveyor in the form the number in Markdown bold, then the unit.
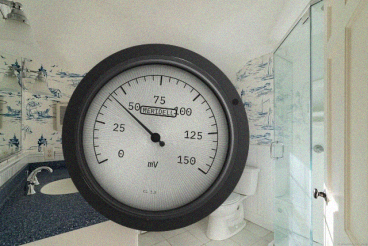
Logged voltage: **42.5** mV
